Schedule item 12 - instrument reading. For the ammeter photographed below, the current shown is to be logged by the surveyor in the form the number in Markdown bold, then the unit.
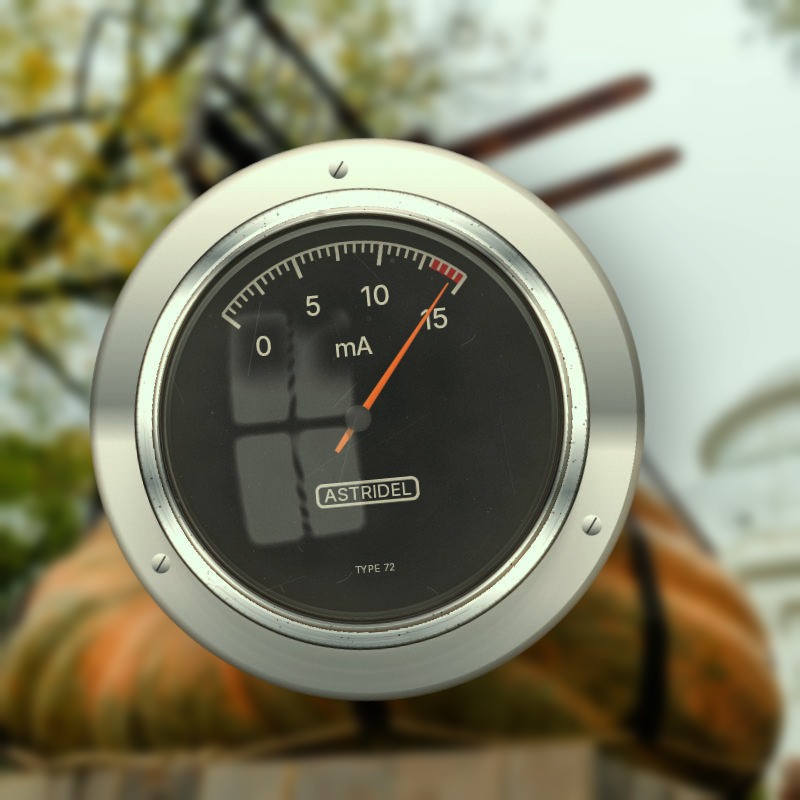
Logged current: **14.5** mA
